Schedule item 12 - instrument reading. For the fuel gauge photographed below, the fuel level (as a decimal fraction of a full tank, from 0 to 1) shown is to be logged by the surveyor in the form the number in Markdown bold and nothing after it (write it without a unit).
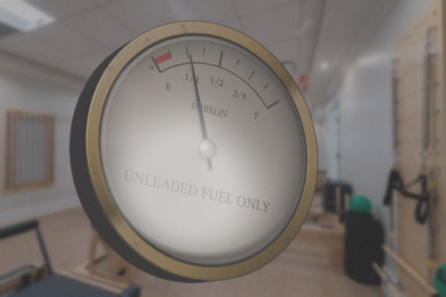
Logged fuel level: **0.25**
